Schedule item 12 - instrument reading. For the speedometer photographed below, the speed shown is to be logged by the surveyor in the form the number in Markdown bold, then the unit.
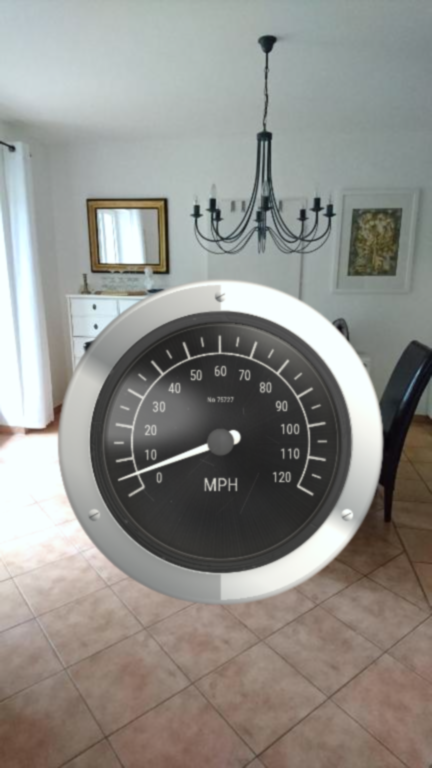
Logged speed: **5** mph
